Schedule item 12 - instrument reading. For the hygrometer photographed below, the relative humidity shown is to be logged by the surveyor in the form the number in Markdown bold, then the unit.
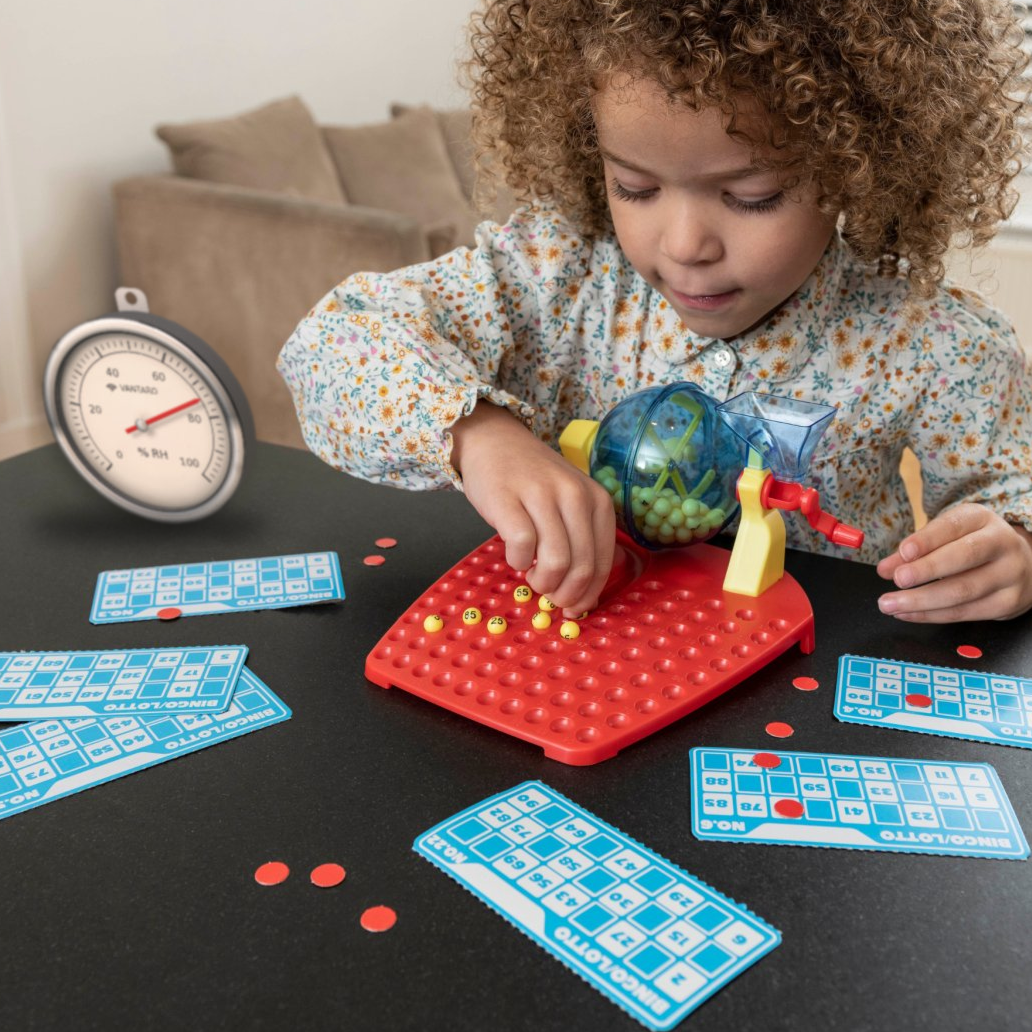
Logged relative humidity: **74** %
